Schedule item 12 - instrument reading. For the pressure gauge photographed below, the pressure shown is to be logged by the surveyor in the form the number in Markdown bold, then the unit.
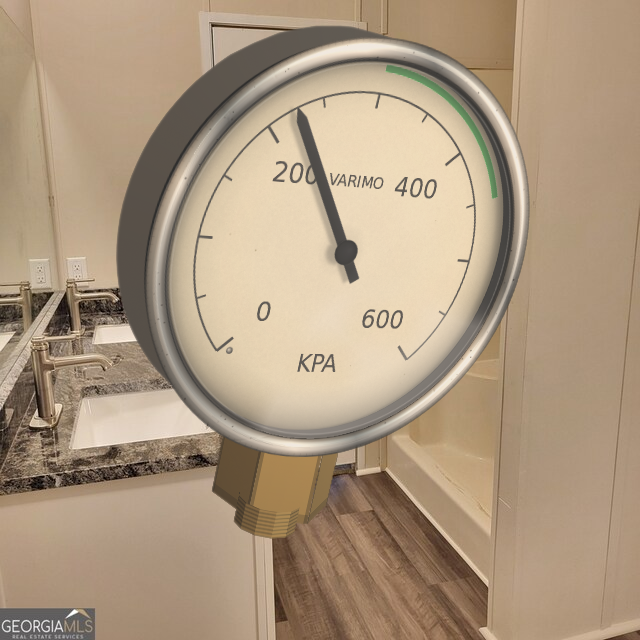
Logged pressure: **225** kPa
